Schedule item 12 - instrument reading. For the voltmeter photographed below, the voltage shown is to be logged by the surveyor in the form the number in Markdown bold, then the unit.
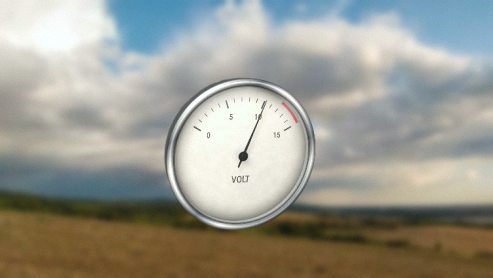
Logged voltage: **10** V
